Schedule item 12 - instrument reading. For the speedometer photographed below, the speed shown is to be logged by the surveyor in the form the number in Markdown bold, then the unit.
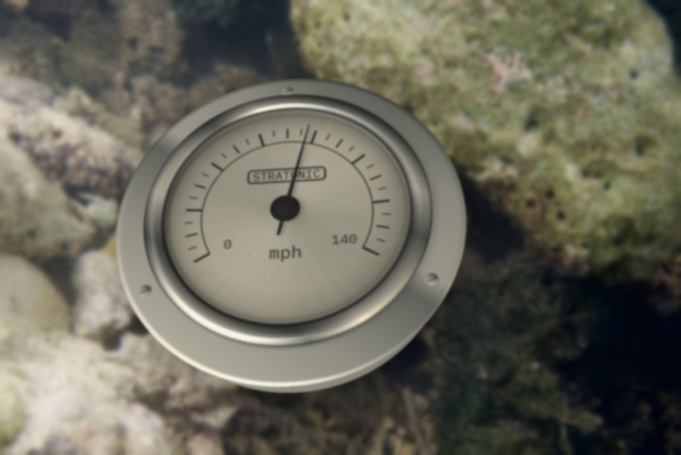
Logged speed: **77.5** mph
